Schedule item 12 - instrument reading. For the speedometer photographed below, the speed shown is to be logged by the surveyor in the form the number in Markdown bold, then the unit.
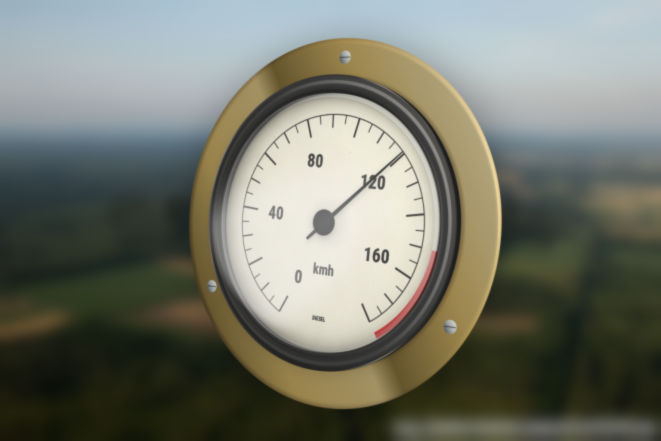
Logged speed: **120** km/h
